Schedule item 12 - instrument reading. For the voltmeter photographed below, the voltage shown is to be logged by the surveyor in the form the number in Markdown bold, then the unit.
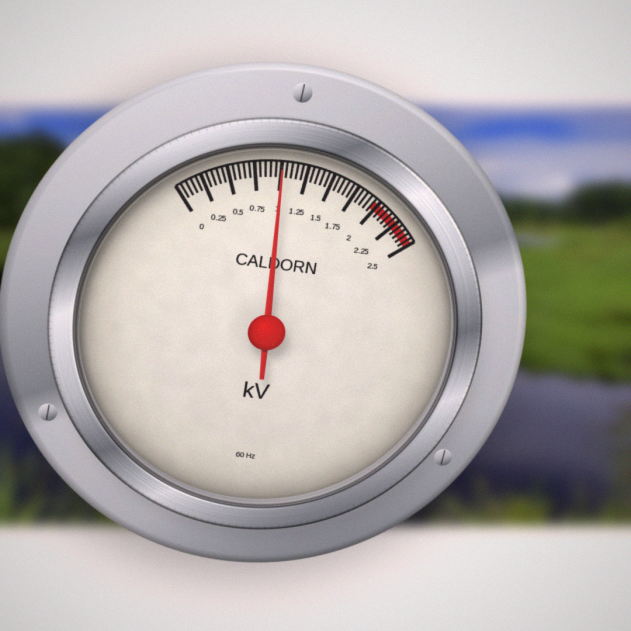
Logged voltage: **1** kV
